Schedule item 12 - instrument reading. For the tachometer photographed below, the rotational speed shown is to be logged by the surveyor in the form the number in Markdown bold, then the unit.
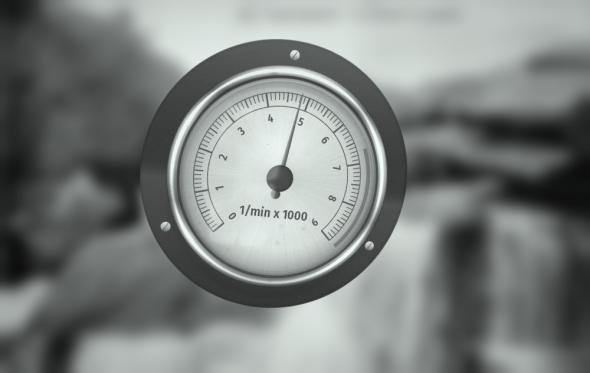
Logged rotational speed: **4800** rpm
